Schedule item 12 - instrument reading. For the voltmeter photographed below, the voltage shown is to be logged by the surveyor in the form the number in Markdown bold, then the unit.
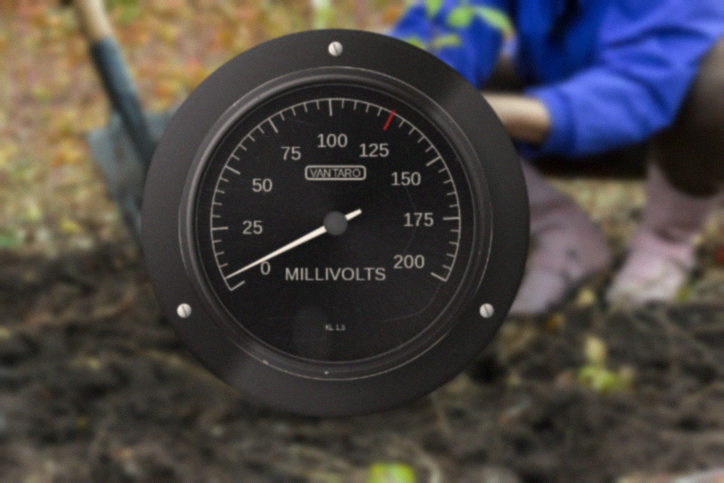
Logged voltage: **5** mV
